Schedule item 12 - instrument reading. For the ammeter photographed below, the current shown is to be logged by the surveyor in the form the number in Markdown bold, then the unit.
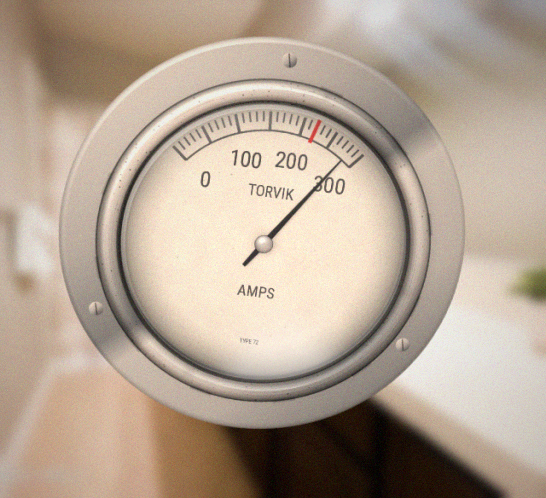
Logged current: **280** A
